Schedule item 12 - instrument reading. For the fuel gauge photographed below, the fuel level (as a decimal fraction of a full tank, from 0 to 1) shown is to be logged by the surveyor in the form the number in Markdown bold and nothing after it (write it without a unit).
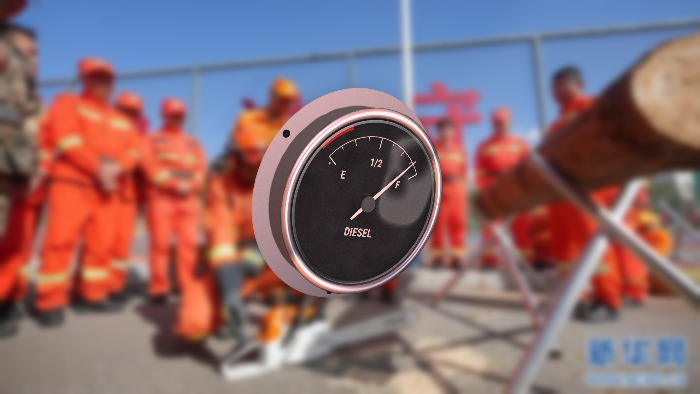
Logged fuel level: **0.875**
